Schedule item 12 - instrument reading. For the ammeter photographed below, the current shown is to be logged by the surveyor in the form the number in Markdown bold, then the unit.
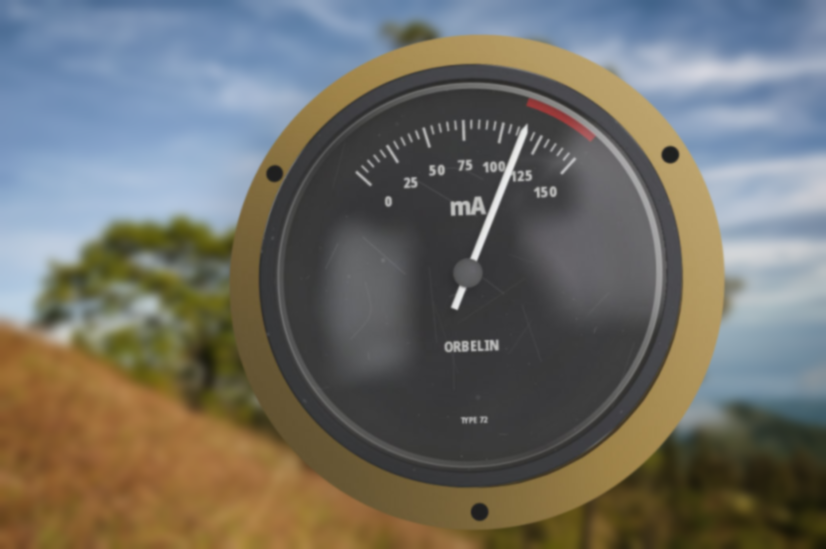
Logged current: **115** mA
